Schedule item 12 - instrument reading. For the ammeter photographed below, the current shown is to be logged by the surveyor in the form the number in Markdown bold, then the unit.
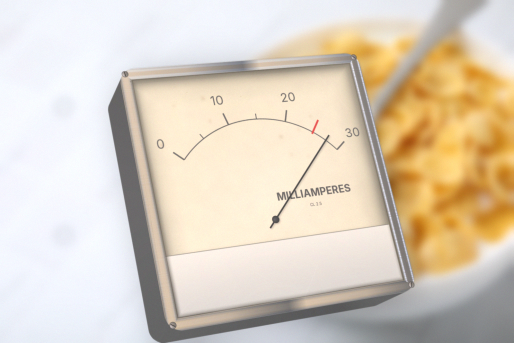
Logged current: **27.5** mA
